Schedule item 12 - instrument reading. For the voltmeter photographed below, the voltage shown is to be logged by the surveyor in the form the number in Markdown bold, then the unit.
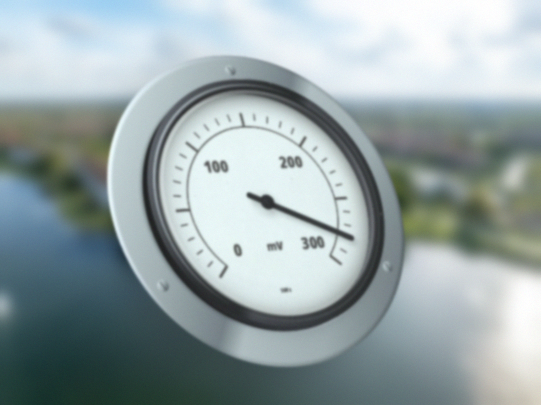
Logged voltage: **280** mV
